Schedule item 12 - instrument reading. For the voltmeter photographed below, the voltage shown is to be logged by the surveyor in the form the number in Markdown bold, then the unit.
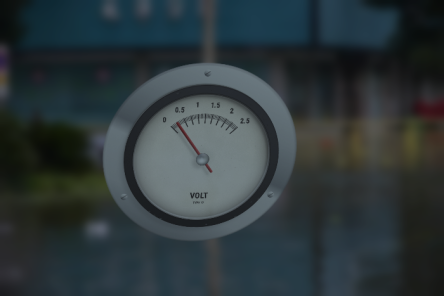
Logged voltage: **0.25** V
